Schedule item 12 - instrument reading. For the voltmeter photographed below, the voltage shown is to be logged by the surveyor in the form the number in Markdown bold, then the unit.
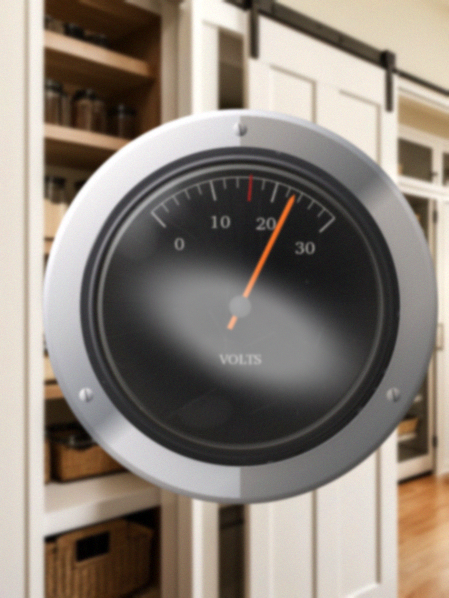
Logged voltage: **23** V
